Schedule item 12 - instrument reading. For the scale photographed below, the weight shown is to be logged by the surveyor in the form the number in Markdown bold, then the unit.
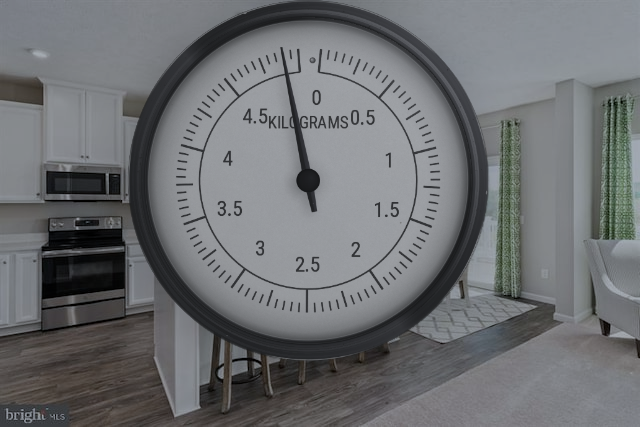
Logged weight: **4.9** kg
